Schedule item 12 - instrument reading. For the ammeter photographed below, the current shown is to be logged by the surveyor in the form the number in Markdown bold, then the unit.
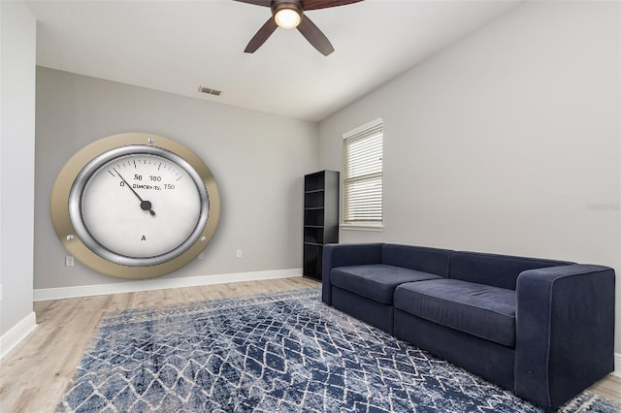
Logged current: **10** A
